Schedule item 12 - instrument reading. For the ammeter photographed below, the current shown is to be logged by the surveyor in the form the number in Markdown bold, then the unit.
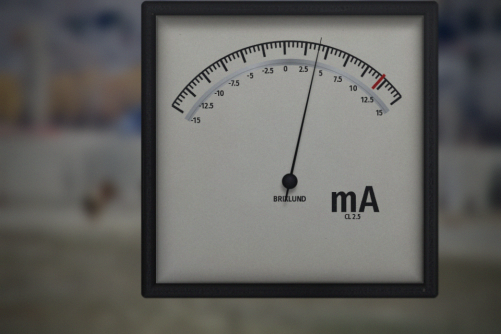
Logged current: **4** mA
